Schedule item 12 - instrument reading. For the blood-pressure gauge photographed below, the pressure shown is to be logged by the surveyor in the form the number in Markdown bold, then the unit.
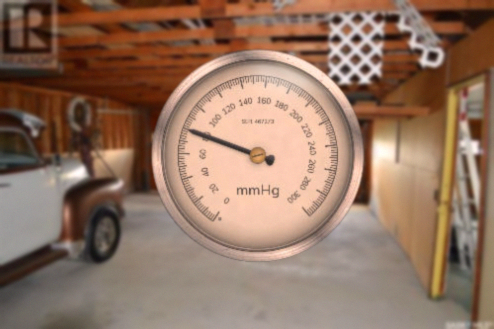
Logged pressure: **80** mmHg
